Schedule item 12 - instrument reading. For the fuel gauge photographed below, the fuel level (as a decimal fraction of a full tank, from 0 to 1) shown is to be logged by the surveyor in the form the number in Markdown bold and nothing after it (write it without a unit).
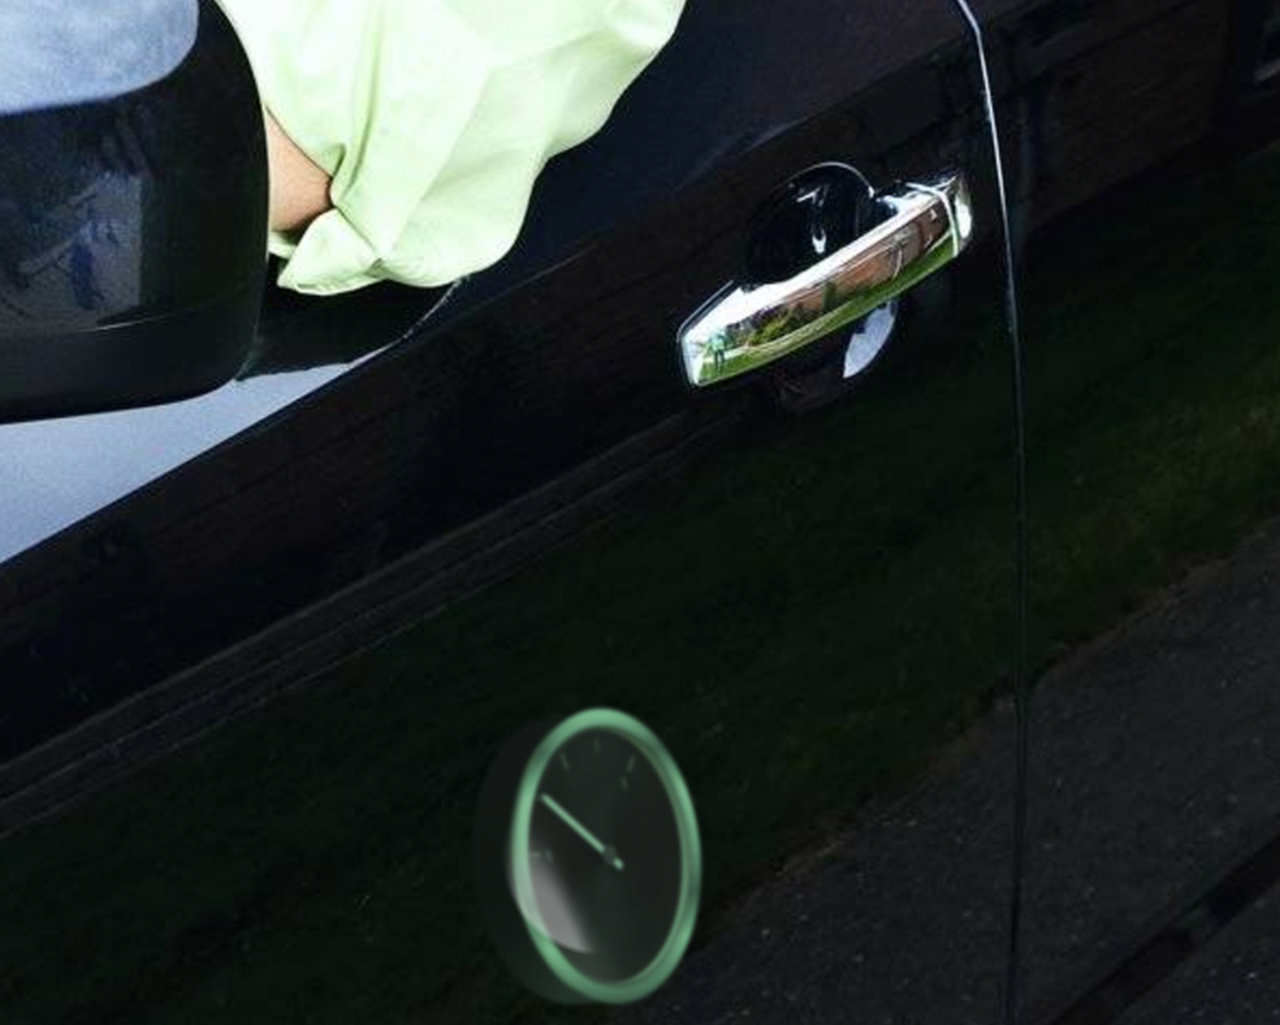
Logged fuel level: **0.25**
